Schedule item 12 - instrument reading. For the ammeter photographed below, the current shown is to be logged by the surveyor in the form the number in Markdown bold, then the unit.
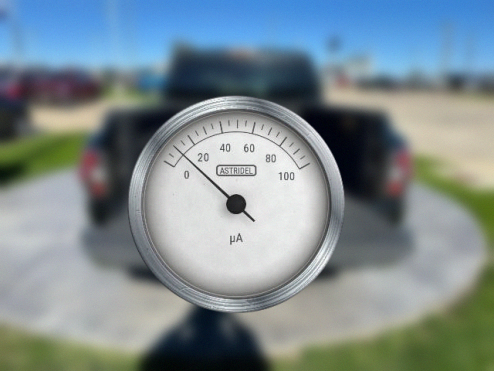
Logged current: **10** µA
